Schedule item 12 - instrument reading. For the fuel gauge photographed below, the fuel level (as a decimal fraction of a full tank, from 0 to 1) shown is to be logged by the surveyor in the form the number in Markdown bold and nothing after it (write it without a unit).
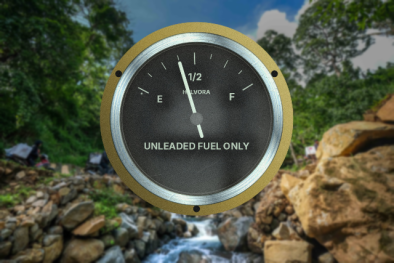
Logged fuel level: **0.375**
